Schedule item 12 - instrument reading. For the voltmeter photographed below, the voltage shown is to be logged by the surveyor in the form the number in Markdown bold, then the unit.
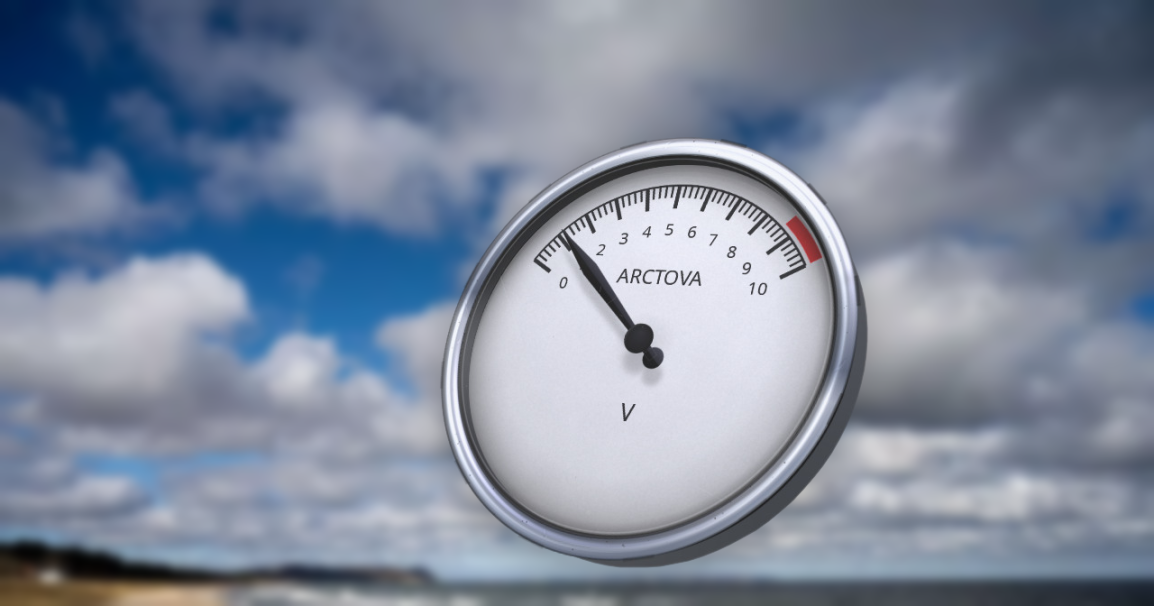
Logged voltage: **1.2** V
